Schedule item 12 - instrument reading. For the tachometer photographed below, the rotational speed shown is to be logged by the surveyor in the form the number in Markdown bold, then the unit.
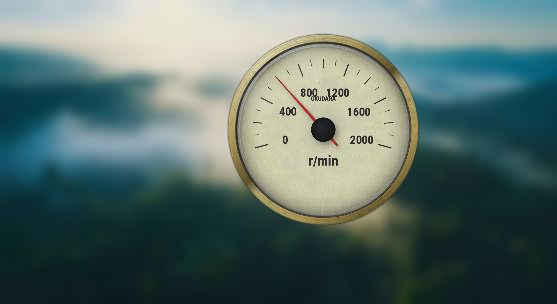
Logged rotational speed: **600** rpm
